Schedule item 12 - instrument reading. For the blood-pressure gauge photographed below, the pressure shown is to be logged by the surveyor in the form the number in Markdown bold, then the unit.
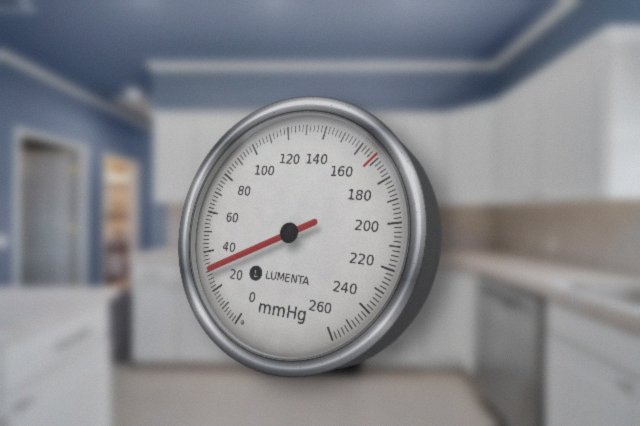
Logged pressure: **30** mmHg
